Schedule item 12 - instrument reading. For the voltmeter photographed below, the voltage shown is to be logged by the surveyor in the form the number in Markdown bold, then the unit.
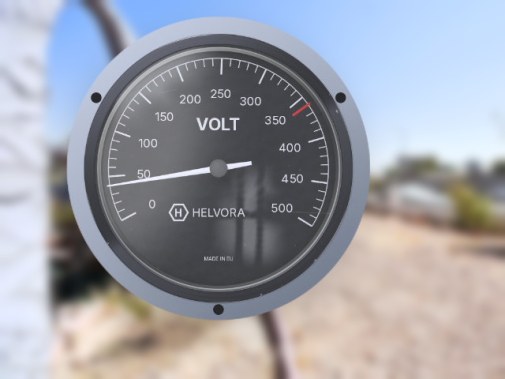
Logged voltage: **40** V
